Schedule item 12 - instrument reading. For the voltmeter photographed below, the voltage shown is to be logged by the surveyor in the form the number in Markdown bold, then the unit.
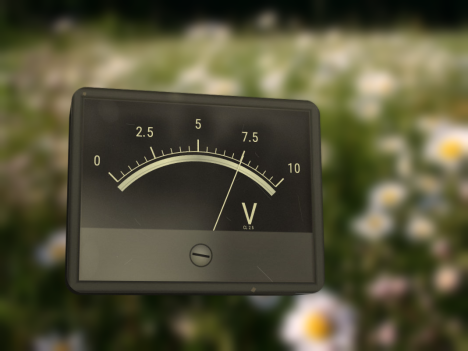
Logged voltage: **7.5** V
